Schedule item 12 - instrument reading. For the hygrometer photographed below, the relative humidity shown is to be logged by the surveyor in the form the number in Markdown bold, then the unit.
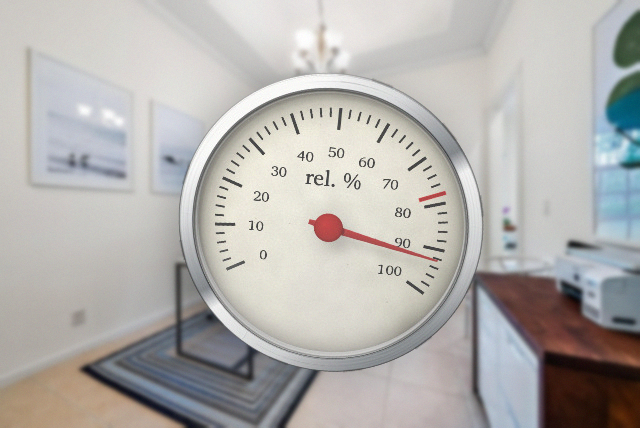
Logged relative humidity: **92** %
